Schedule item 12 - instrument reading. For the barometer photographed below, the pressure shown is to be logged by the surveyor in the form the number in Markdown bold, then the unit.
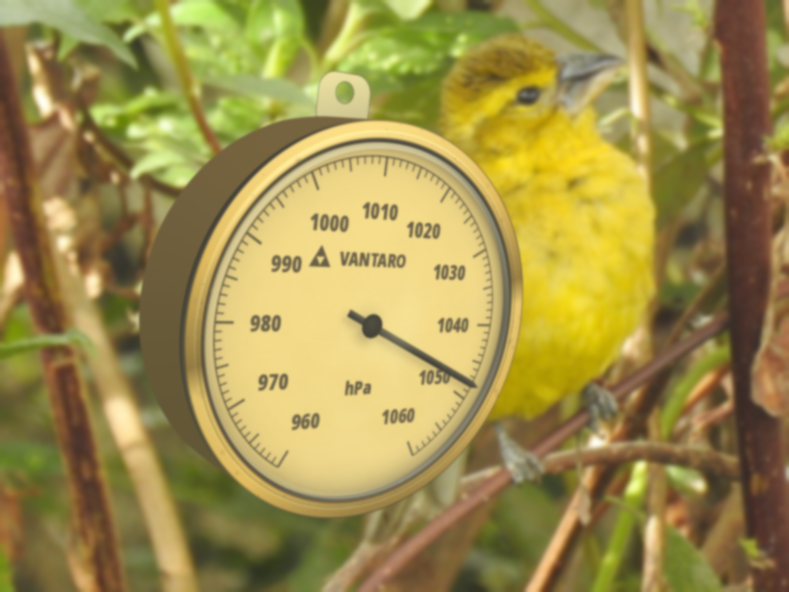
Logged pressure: **1048** hPa
